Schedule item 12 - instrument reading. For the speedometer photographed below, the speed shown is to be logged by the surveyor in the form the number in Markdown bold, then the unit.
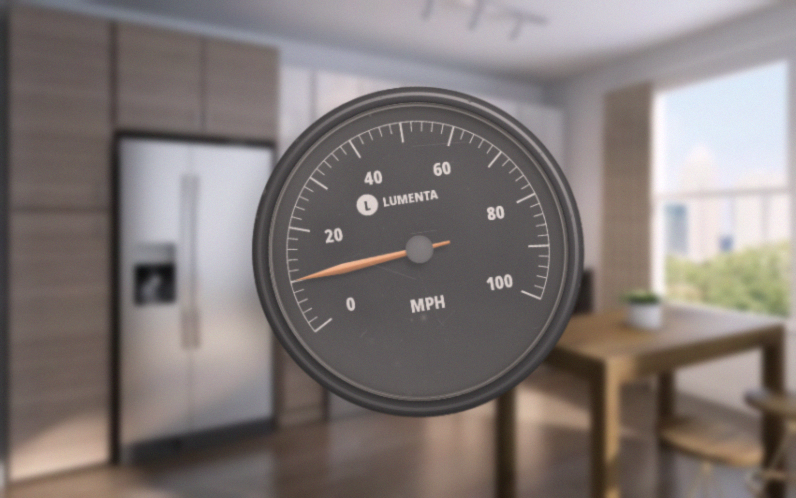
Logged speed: **10** mph
